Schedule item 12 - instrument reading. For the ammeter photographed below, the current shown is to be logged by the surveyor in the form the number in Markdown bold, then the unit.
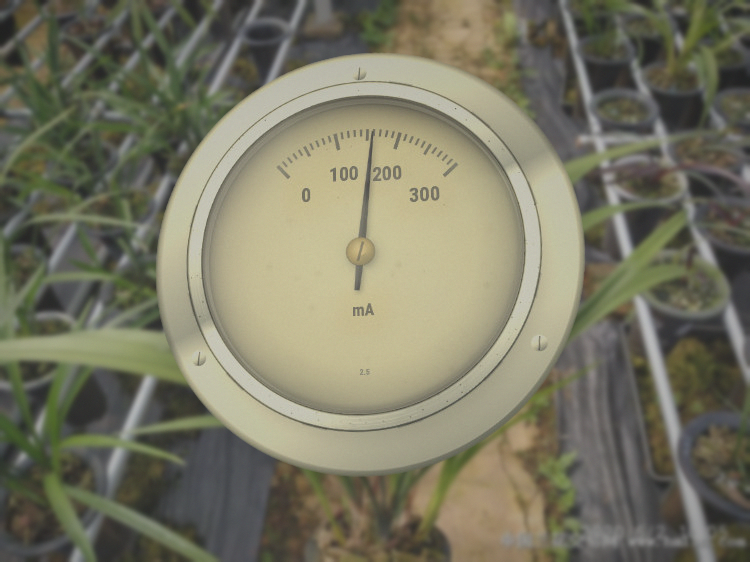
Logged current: **160** mA
